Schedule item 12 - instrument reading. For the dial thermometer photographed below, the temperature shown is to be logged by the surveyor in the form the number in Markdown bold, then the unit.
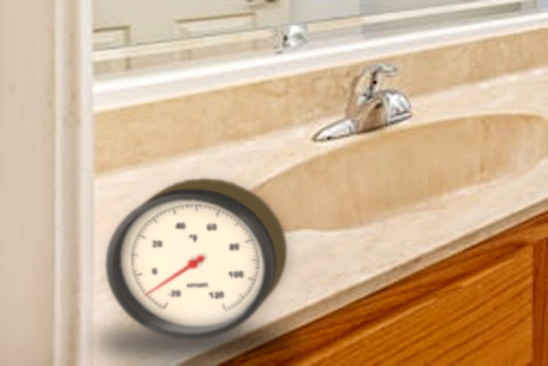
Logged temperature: **-10** °F
